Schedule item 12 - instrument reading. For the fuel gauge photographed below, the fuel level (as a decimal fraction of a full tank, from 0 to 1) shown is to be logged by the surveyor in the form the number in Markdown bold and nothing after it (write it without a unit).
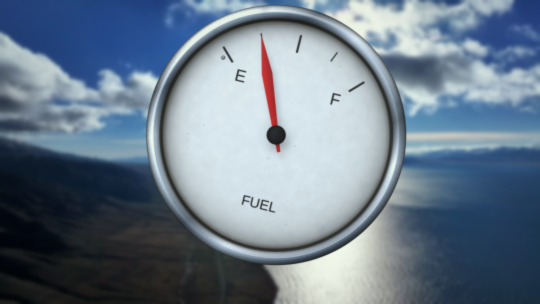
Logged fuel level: **0.25**
